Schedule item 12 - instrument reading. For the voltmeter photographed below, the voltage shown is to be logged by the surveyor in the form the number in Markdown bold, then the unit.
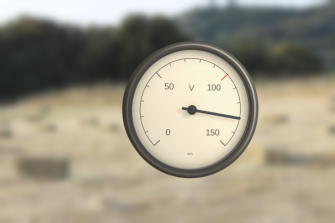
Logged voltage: **130** V
